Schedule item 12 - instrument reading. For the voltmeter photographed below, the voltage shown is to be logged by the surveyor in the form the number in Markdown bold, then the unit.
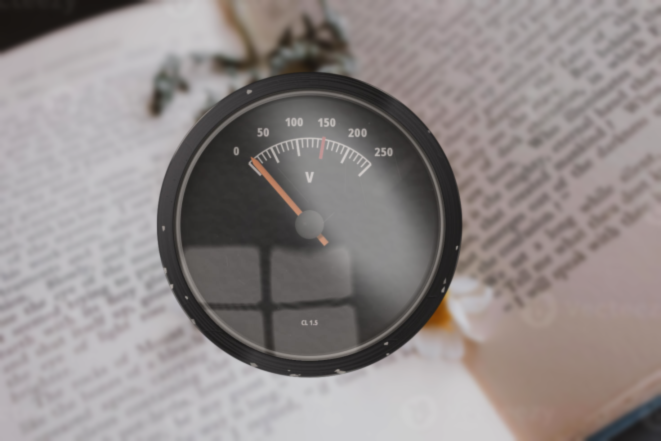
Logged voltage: **10** V
